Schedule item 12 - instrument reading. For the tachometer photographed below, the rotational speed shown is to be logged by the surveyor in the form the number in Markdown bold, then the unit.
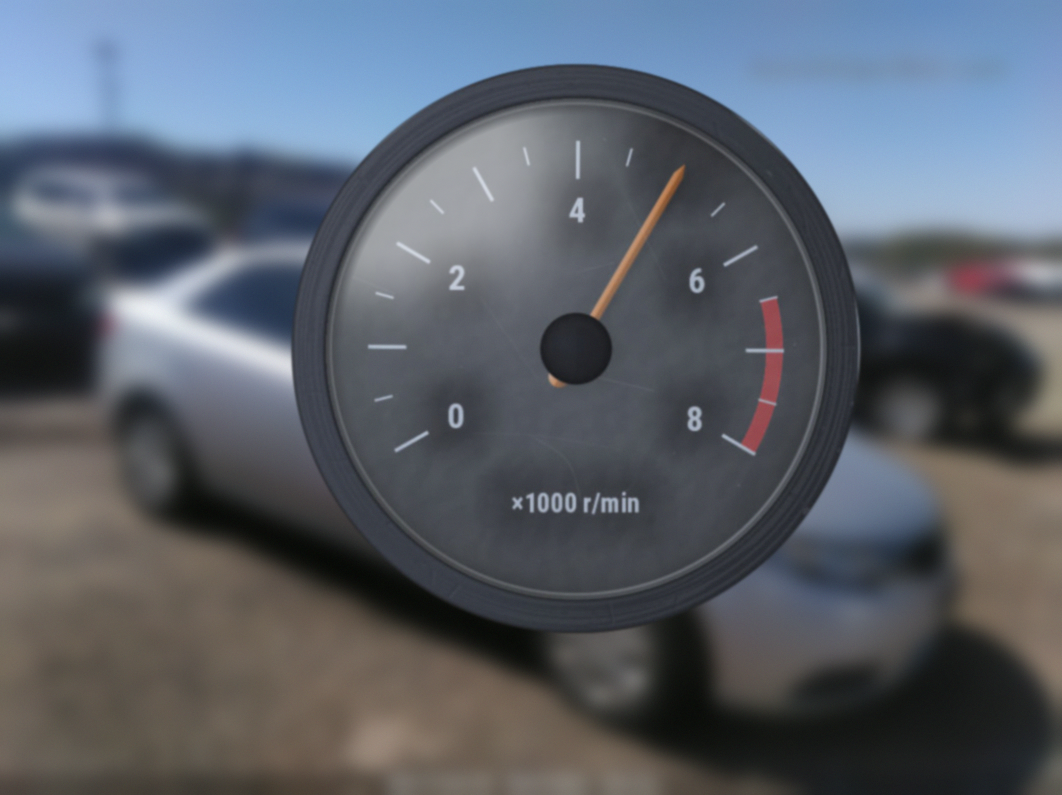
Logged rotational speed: **5000** rpm
